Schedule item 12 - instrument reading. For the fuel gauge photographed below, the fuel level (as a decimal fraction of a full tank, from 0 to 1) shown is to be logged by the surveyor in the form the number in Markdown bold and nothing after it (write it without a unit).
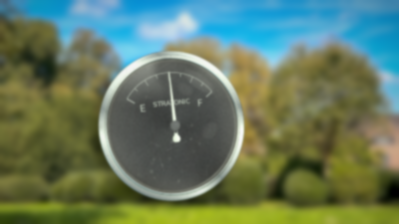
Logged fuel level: **0.5**
